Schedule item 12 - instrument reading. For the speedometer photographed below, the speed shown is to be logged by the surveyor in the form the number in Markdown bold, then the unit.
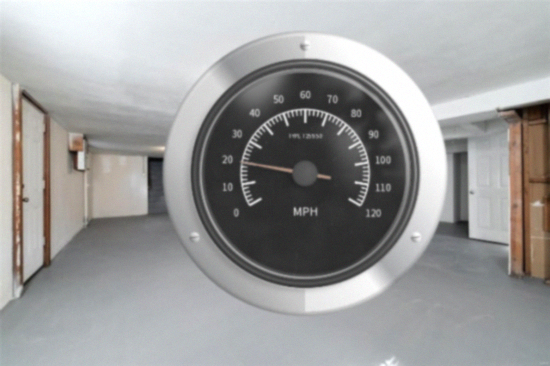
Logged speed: **20** mph
